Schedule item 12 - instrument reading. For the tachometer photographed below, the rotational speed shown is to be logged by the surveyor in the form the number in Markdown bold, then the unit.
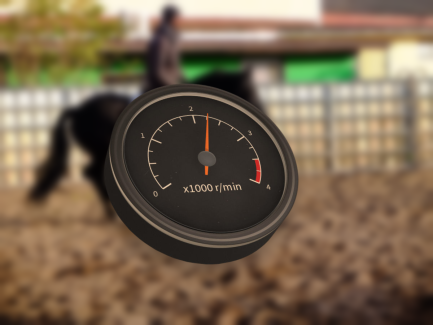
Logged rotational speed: **2250** rpm
